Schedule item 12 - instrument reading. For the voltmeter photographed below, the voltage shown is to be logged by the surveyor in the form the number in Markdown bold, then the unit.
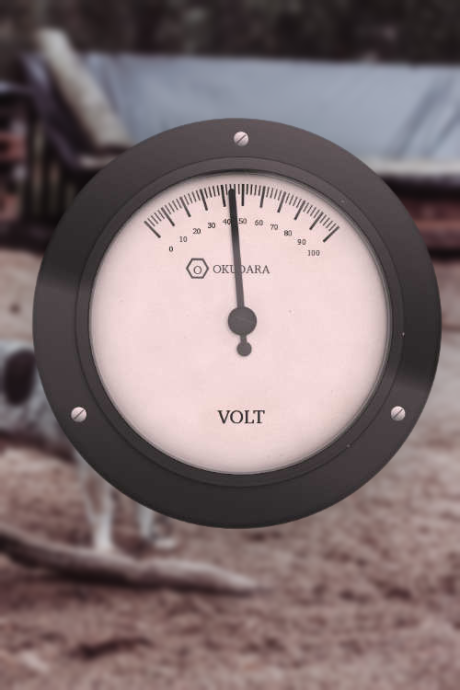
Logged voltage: **44** V
